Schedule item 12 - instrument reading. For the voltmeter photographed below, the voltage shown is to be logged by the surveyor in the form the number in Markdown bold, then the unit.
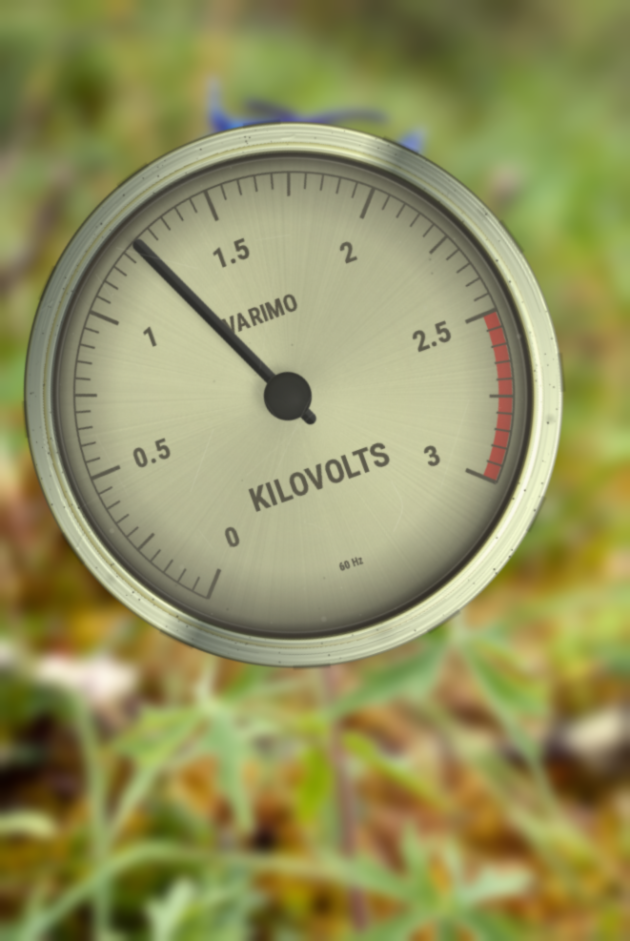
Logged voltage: **1.25** kV
